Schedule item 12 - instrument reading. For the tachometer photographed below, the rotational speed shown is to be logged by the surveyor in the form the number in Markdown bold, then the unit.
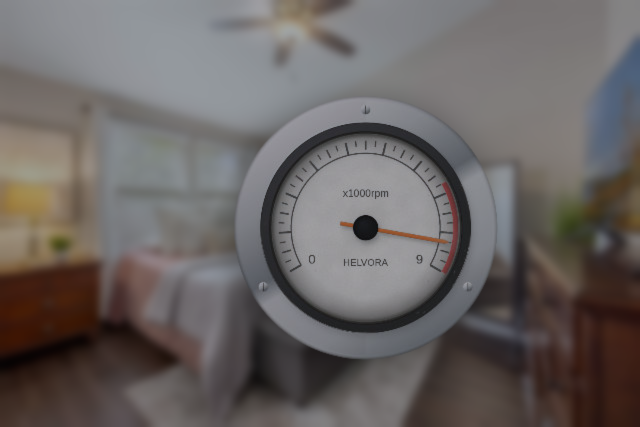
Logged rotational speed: **8250** rpm
